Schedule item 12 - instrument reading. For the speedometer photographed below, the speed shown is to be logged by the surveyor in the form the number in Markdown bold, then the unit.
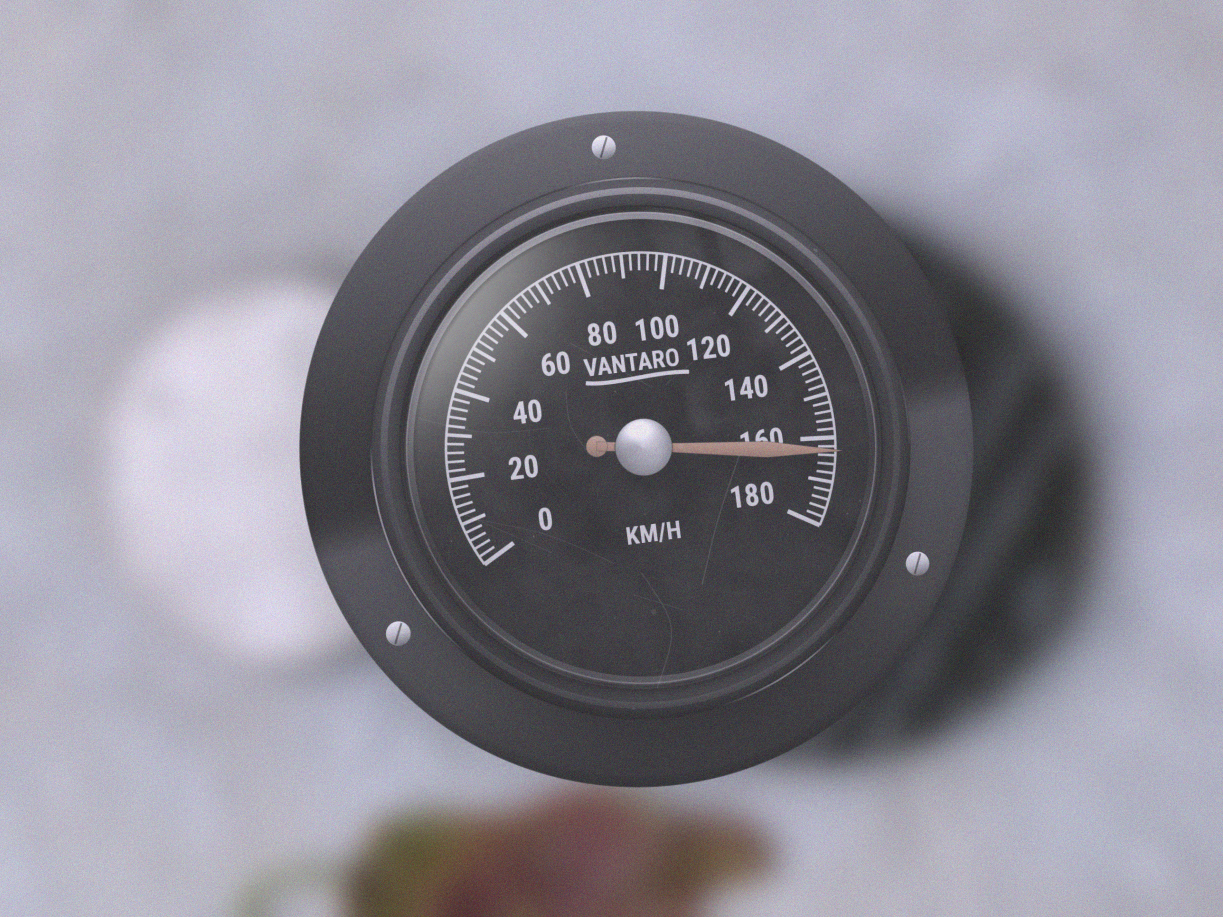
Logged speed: **163** km/h
